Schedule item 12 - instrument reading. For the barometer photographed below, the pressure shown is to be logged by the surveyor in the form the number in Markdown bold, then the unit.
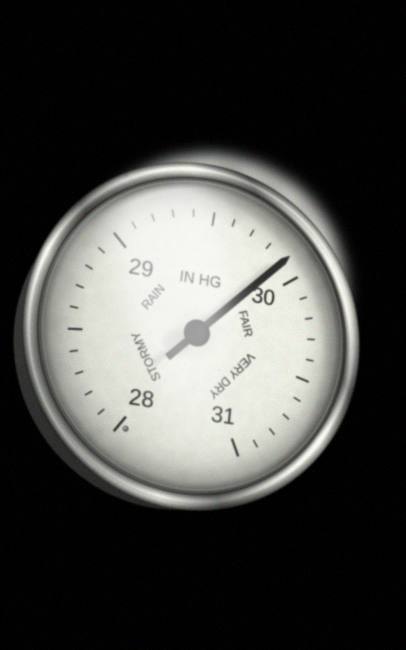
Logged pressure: **29.9** inHg
